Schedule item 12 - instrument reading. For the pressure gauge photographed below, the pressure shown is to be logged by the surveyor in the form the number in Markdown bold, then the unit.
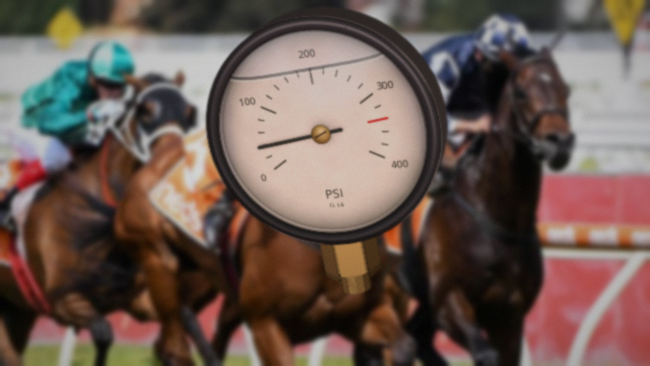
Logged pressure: **40** psi
